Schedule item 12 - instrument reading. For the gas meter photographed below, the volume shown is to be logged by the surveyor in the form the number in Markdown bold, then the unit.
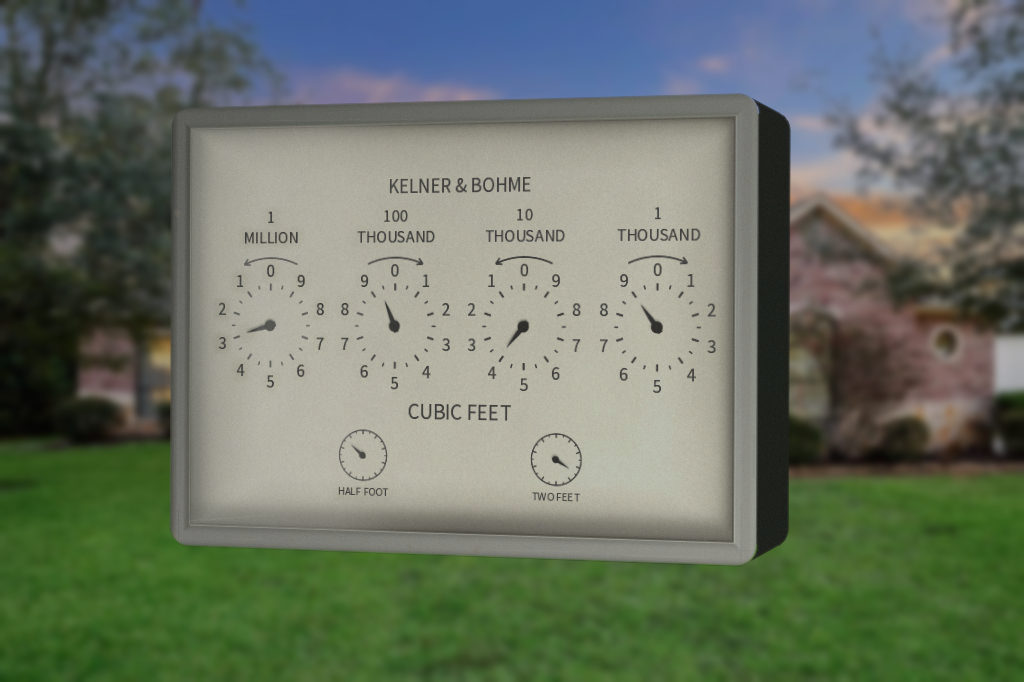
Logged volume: **293900** ft³
